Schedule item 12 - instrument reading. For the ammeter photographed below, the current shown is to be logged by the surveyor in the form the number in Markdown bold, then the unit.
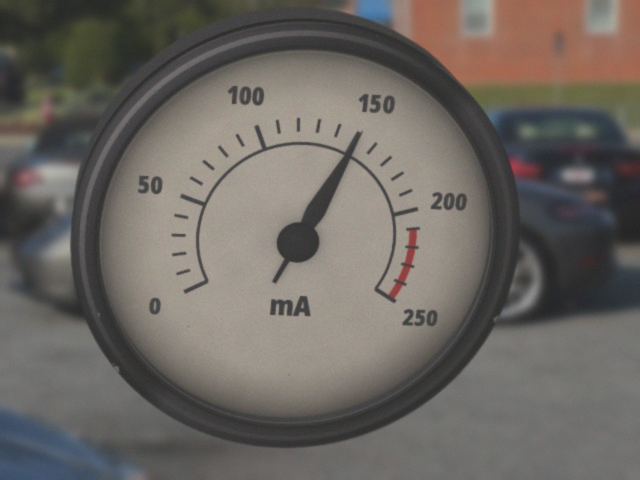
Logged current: **150** mA
